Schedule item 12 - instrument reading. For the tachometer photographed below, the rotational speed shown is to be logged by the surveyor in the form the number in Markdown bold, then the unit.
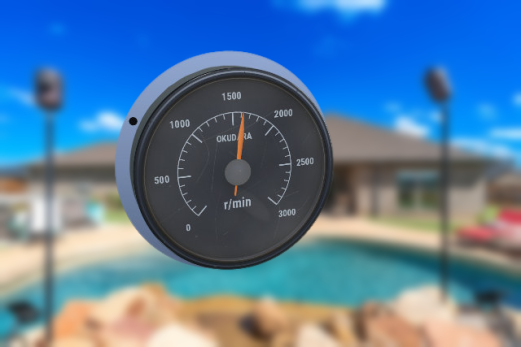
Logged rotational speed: **1600** rpm
